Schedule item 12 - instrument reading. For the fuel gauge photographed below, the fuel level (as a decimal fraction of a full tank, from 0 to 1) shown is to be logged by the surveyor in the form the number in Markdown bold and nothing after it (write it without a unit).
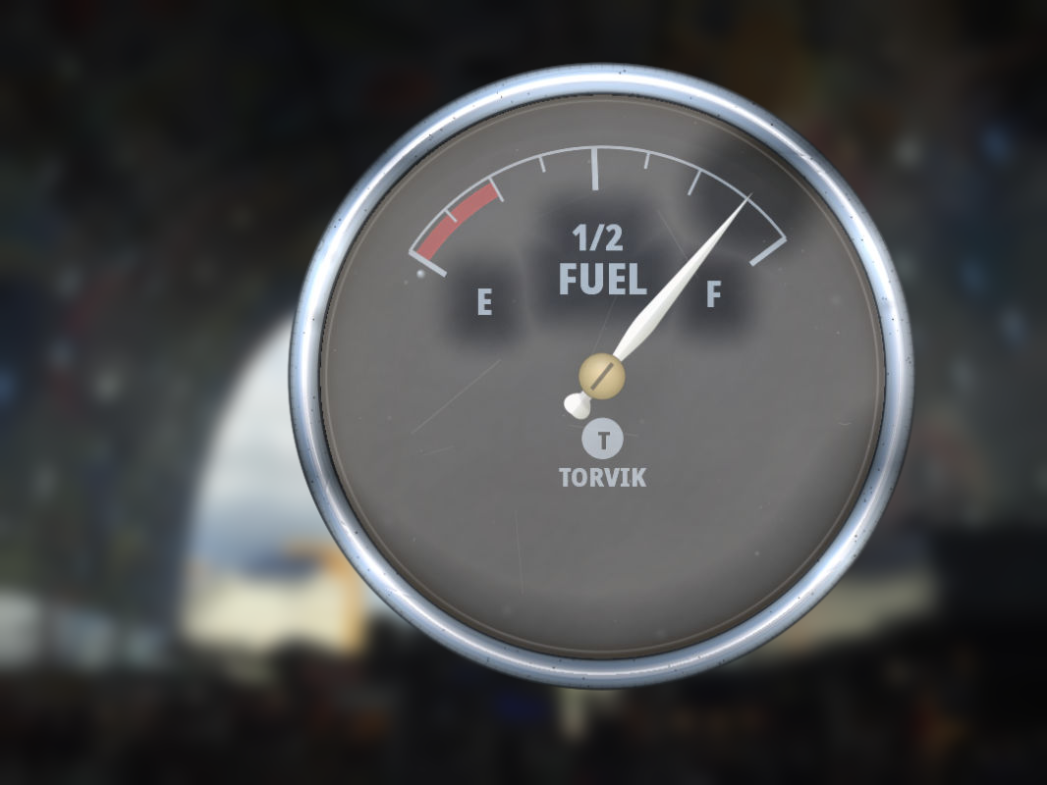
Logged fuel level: **0.875**
